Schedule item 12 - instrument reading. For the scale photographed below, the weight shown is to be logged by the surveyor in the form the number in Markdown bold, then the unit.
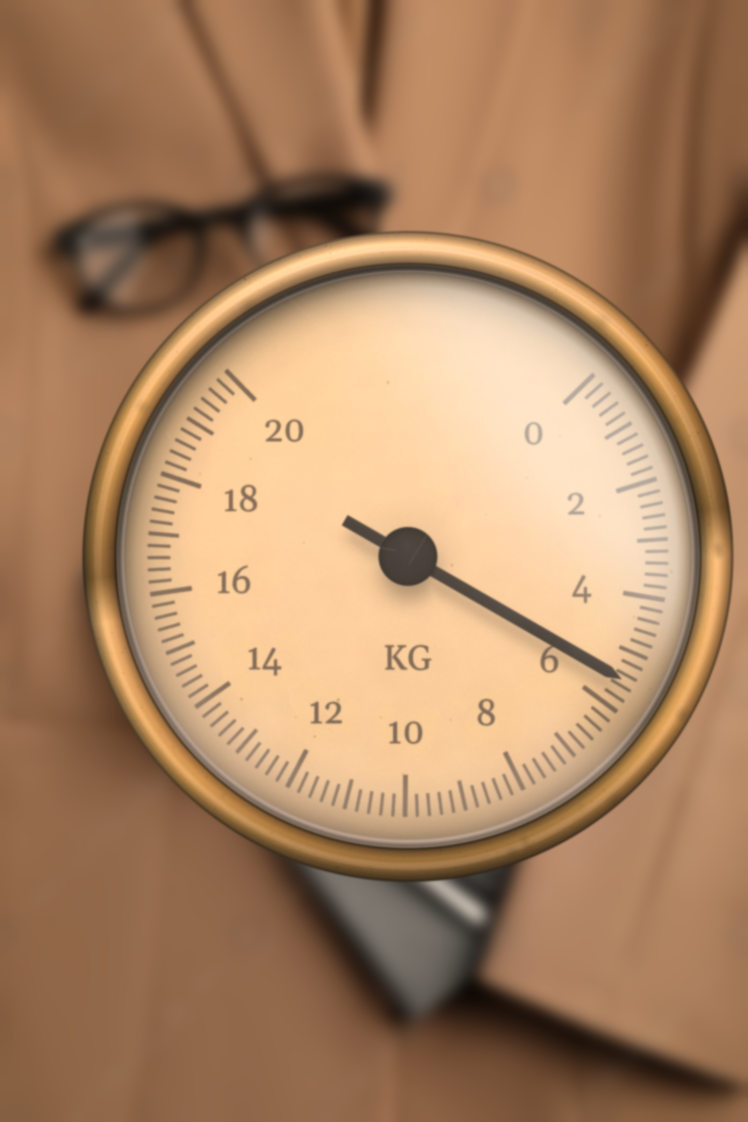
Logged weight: **5.5** kg
